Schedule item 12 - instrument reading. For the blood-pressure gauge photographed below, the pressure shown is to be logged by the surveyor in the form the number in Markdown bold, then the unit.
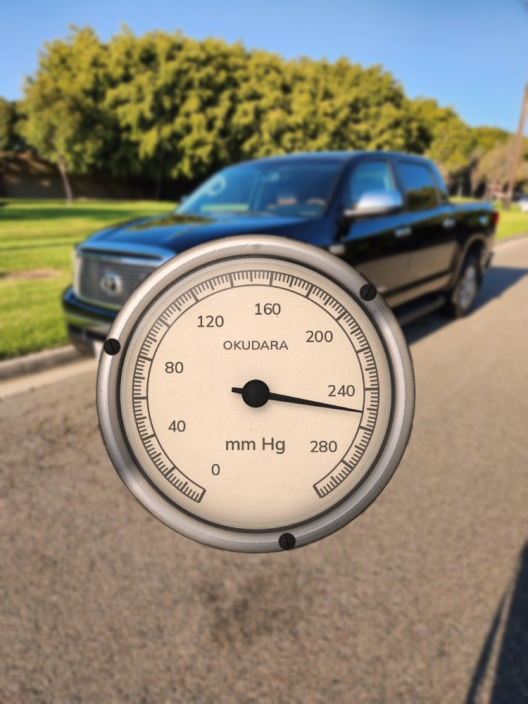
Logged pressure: **252** mmHg
